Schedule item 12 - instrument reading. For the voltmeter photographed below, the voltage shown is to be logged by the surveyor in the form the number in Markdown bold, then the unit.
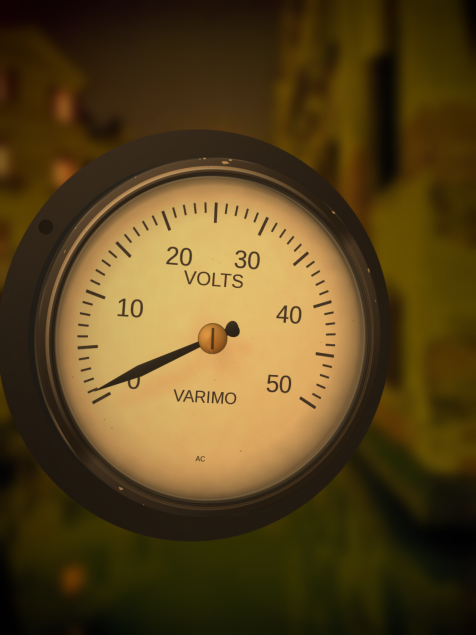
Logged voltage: **1** V
